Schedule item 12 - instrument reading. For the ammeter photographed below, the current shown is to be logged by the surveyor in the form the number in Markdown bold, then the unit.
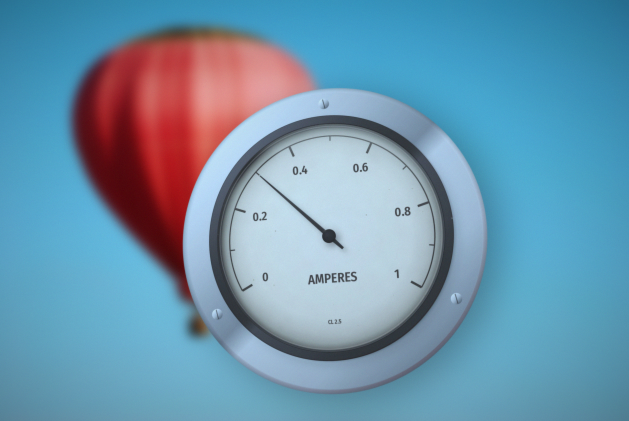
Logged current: **0.3** A
